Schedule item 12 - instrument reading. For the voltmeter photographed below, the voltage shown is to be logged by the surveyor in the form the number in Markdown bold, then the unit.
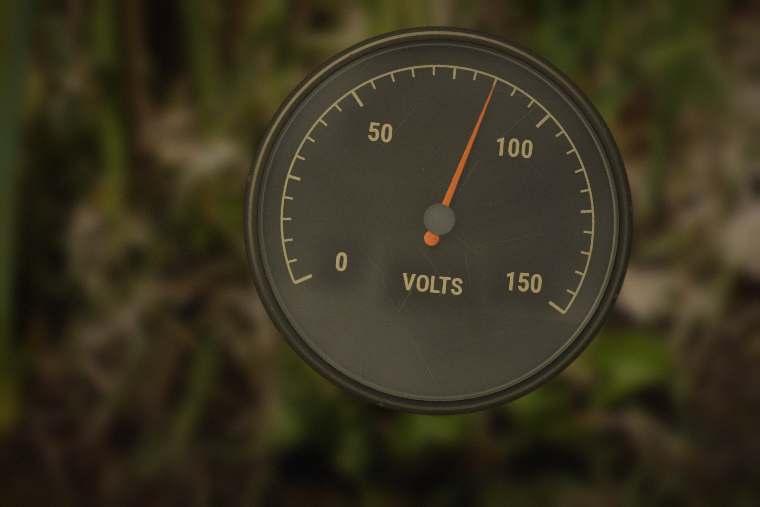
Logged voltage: **85** V
